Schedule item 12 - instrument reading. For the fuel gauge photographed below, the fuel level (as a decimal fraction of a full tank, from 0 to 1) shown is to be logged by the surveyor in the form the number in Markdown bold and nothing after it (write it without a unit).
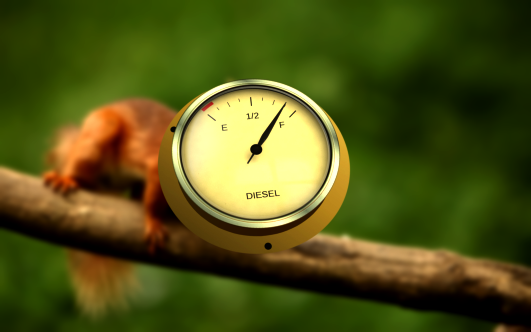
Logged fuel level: **0.875**
